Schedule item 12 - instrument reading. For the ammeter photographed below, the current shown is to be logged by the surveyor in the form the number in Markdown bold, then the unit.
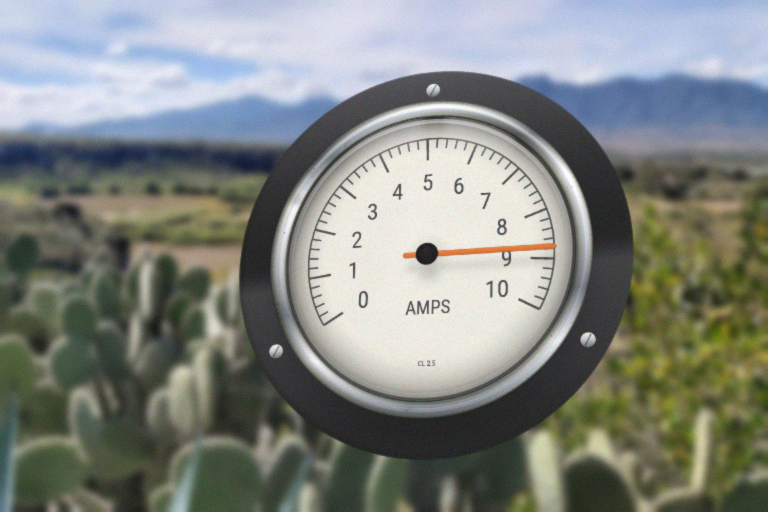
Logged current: **8.8** A
